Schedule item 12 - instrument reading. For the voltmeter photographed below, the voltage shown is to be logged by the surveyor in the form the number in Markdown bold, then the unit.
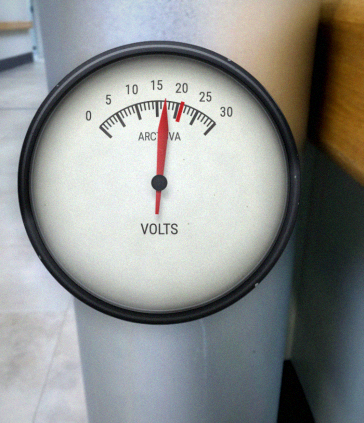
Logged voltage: **17** V
